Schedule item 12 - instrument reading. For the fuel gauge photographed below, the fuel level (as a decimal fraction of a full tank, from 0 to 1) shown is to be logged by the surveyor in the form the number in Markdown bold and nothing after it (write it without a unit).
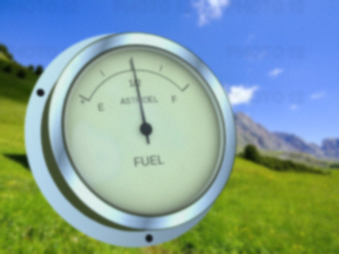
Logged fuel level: **0.5**
